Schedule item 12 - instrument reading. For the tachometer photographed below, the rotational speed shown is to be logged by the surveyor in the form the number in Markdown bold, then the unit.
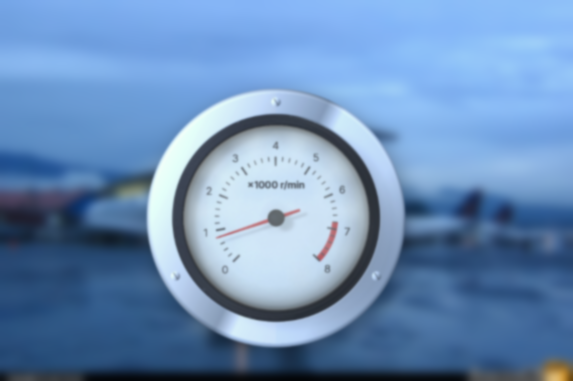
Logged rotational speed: **800** rpm
